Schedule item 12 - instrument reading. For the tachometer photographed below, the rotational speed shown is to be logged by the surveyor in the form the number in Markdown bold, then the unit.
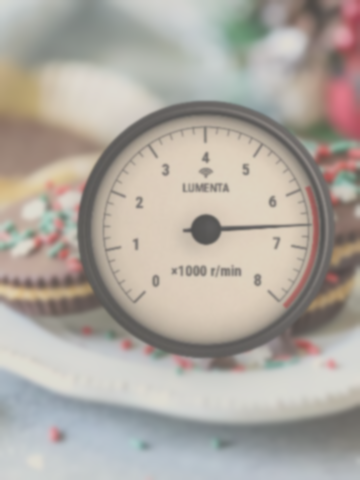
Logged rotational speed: **6600** rpm
